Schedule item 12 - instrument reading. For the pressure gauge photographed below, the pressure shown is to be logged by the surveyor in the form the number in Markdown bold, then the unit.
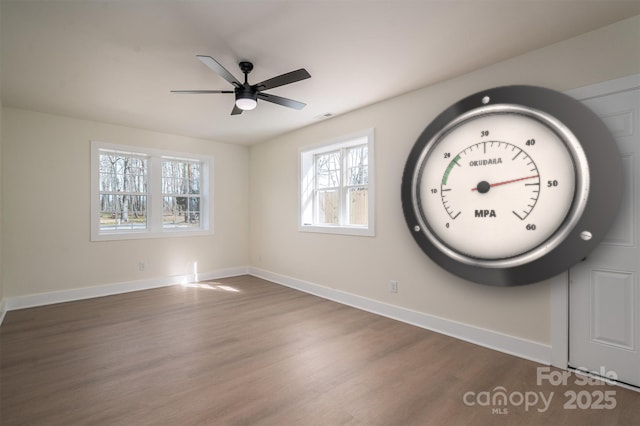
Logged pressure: **48** MPa
